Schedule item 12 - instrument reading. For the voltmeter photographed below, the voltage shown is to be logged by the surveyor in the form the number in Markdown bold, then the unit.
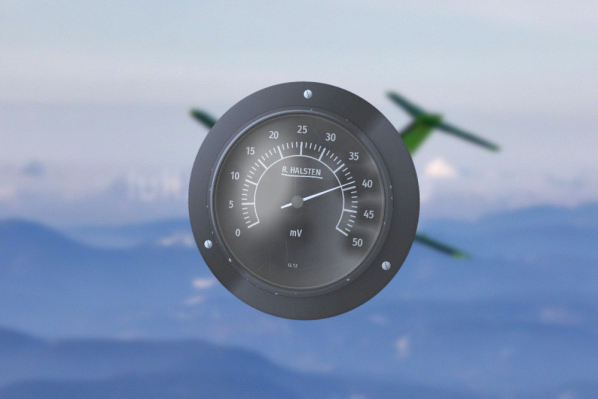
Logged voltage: **39** mV
